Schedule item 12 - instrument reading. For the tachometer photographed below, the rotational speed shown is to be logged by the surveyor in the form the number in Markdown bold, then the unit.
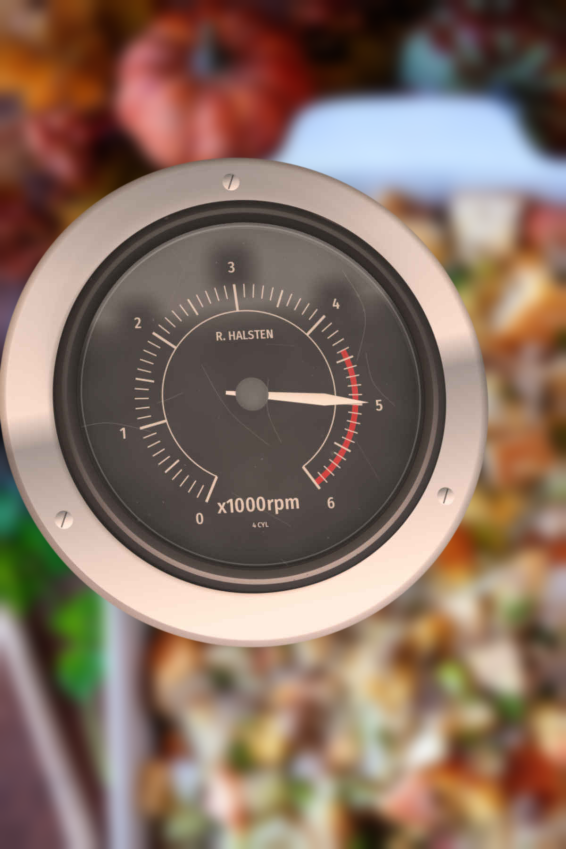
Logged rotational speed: **5000** rpm
